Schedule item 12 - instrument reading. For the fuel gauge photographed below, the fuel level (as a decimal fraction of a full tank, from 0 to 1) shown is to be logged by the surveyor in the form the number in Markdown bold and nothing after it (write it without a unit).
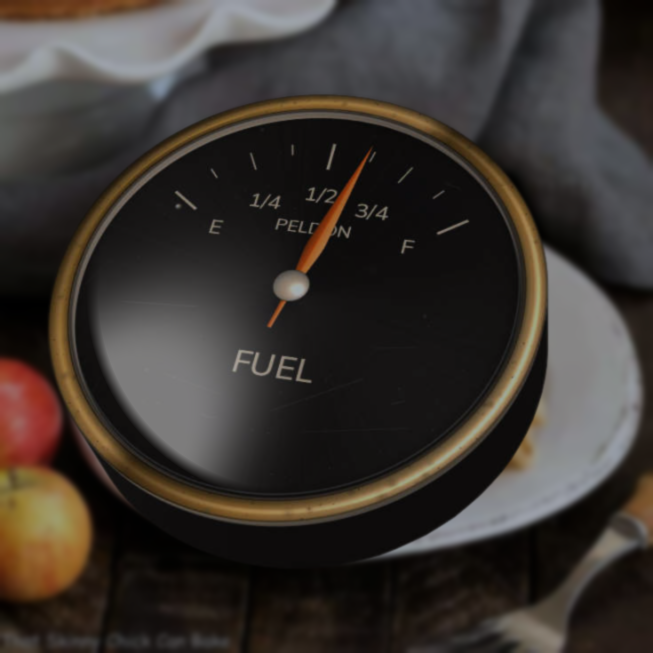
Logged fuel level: **0.625**
